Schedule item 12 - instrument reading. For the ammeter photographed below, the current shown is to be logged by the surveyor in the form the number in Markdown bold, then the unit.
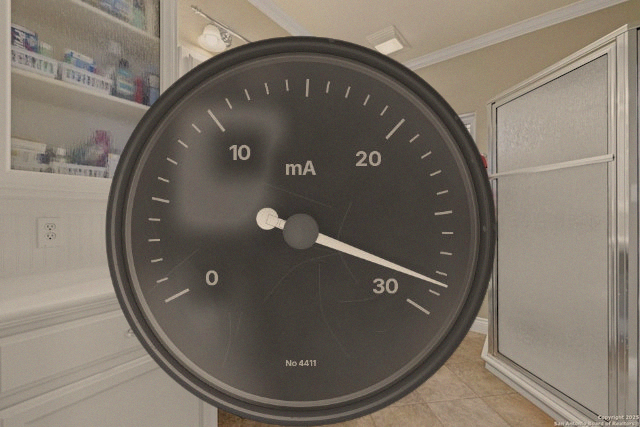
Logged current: **28.5** mA
